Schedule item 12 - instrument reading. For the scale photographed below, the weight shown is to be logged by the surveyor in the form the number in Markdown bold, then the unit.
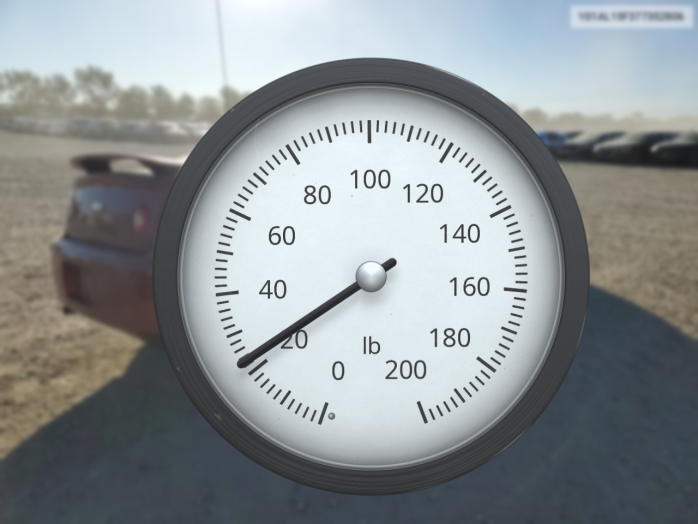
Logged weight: **23** lb
